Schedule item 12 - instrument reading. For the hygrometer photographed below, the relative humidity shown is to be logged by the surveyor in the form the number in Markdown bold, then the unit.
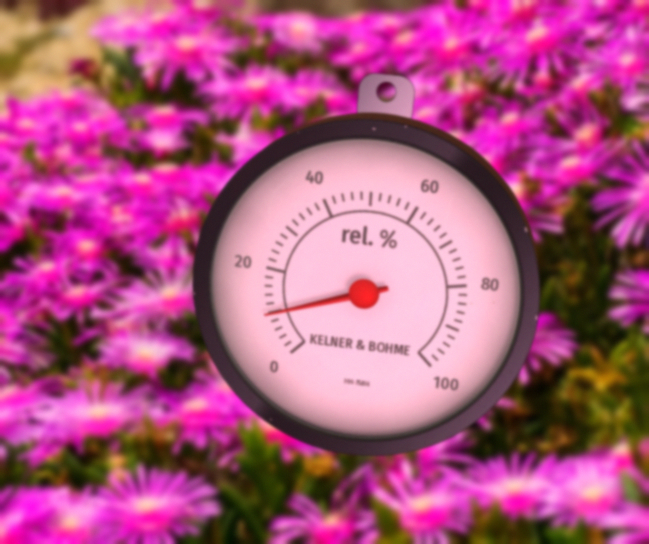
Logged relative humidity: **10** %
